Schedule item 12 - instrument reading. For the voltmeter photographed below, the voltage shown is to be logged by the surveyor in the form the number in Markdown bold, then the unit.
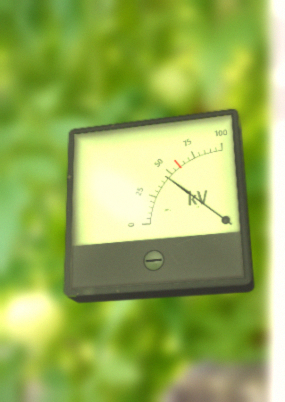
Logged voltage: **45** kV
